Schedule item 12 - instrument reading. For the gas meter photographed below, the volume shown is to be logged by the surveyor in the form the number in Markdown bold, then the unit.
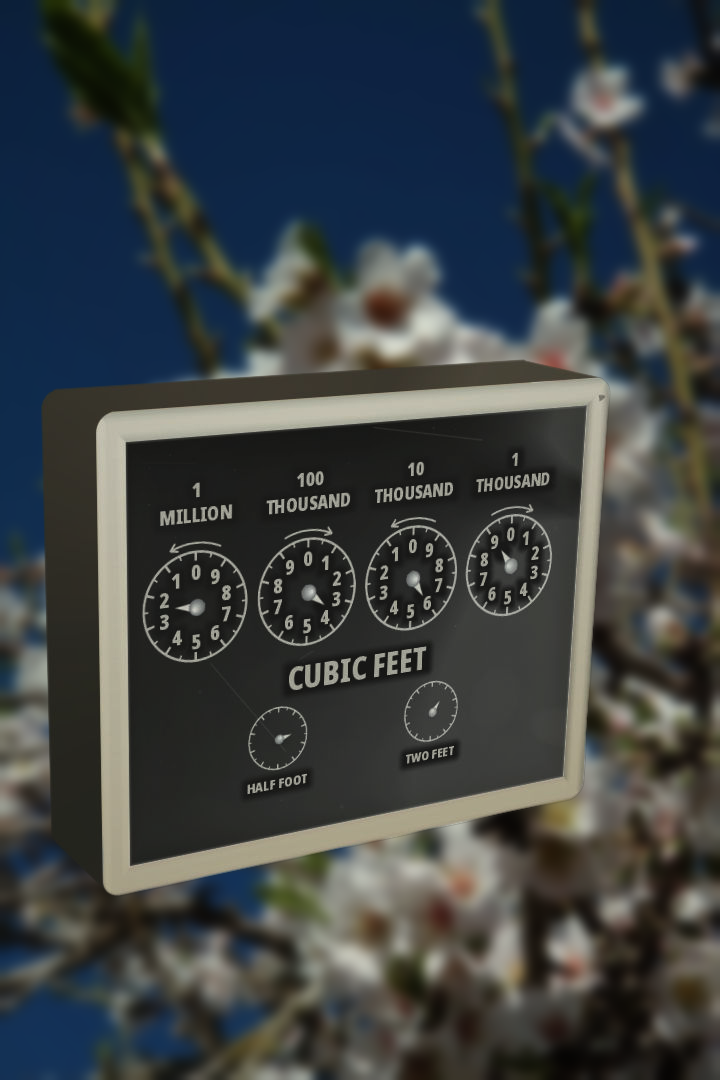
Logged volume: **235900** ft³
